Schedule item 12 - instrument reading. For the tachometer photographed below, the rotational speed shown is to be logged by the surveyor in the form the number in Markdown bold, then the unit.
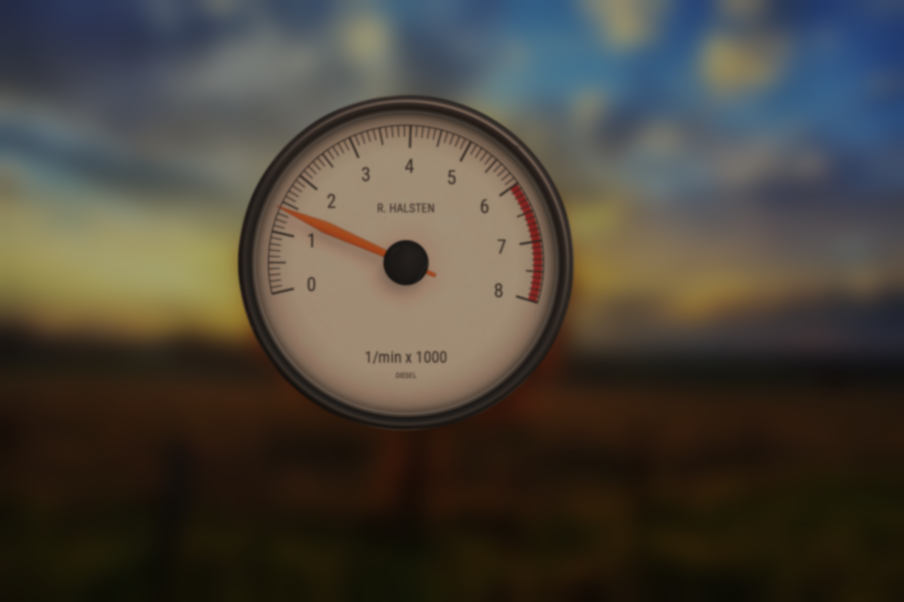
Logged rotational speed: **1400** rpm
